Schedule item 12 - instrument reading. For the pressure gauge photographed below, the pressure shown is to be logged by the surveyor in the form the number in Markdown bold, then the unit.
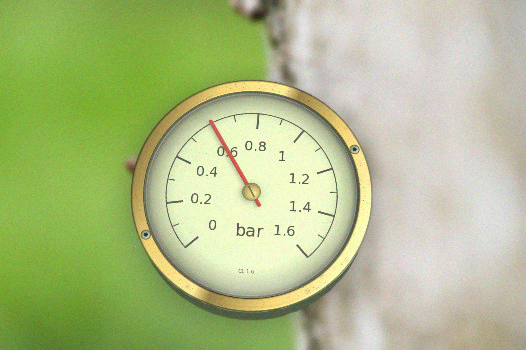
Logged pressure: **0.6** bar
